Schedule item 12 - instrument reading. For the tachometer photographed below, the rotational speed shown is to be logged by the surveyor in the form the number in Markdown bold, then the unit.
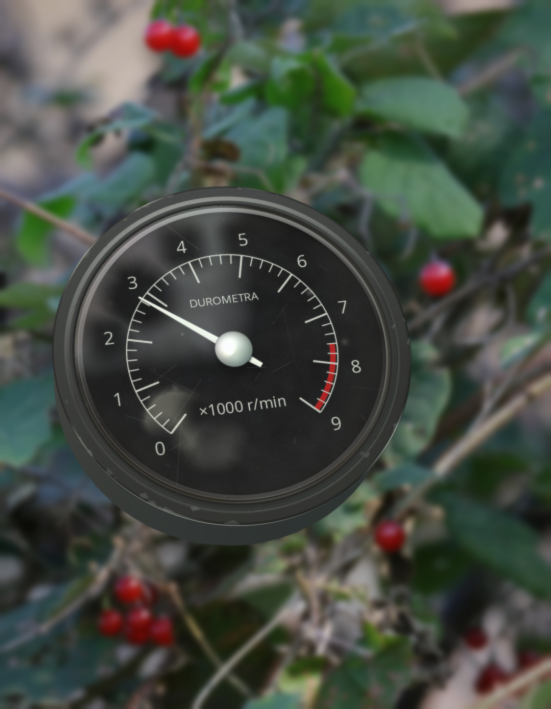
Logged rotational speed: **2800** rpm
